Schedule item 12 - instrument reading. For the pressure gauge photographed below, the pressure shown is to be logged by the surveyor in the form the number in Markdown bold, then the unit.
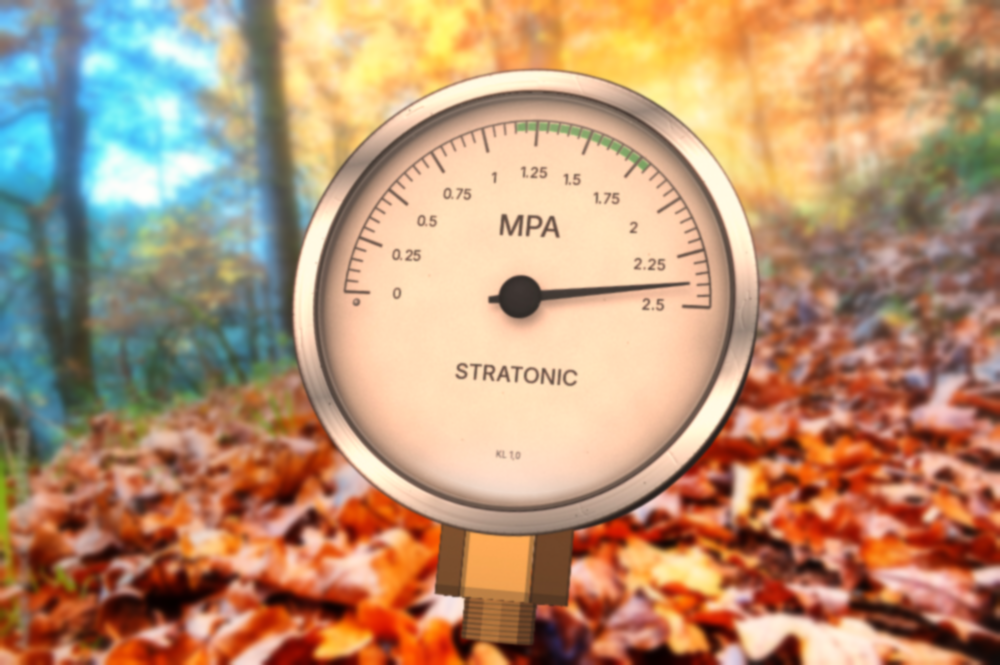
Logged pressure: **2.4** MPa
